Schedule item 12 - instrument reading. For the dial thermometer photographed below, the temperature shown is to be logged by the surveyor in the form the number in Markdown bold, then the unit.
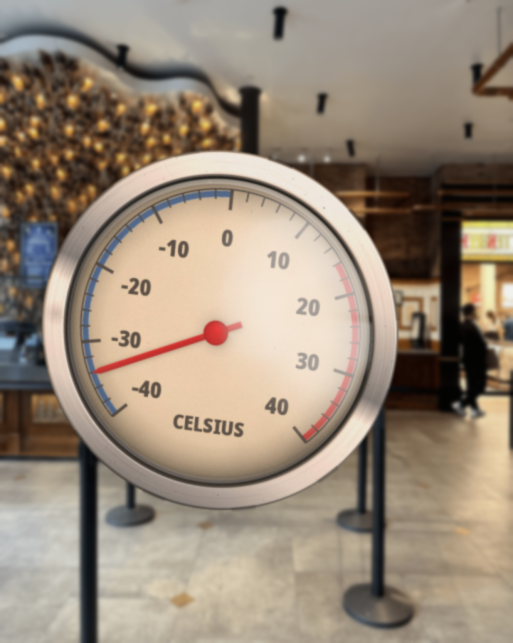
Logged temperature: **-34** °C
